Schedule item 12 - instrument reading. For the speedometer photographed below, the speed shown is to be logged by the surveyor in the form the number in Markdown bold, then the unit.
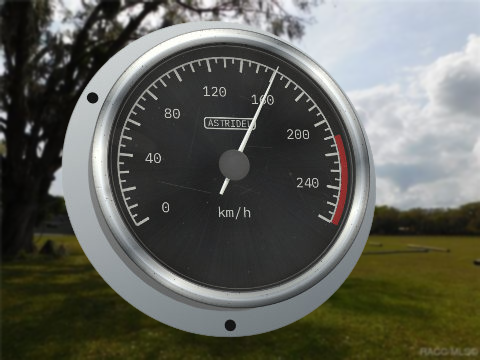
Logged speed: **160** km/h
